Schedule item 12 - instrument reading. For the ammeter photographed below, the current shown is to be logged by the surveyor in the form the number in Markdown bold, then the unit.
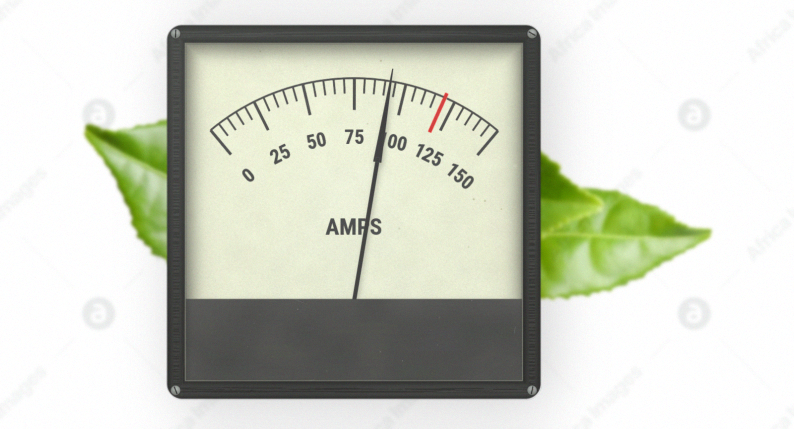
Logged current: **92.5** A
